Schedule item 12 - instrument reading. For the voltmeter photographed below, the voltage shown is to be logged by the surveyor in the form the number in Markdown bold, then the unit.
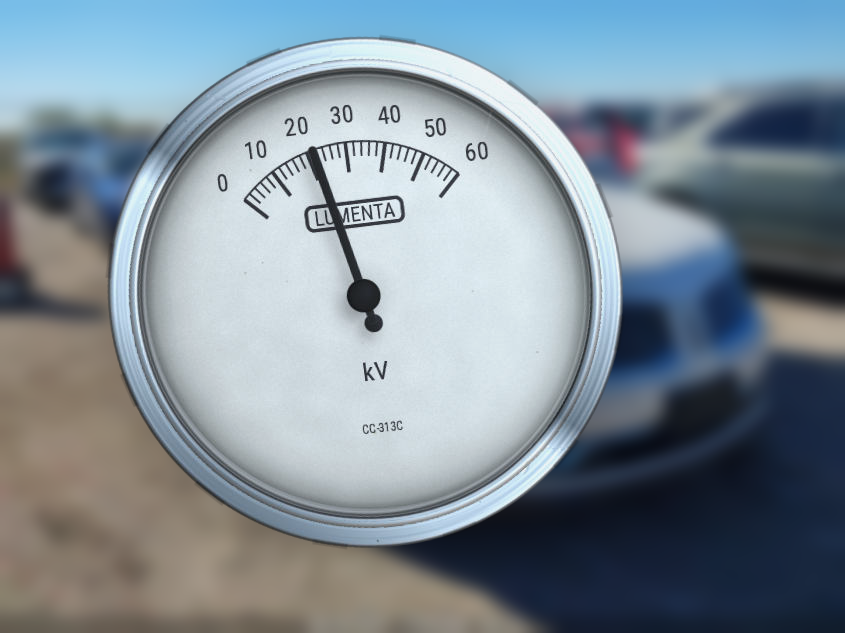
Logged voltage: **22** kV
